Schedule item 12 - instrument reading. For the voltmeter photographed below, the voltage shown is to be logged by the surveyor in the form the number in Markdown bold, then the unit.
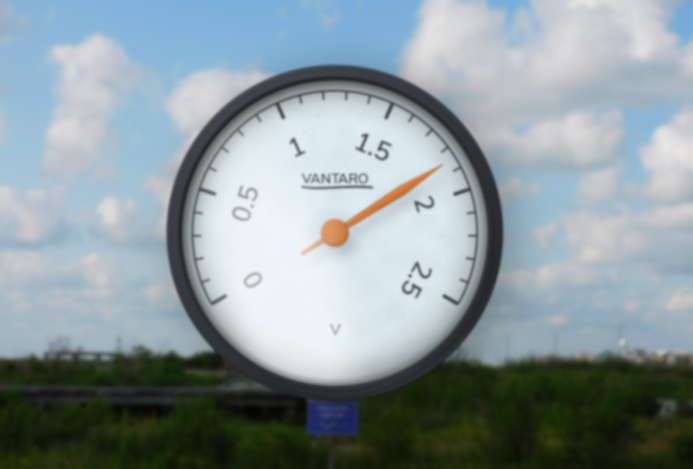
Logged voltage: **1.85** V
